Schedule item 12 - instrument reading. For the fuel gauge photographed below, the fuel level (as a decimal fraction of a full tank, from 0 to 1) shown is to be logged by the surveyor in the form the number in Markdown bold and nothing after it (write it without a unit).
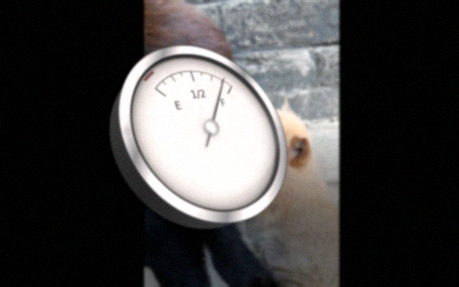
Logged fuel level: **0.875**
